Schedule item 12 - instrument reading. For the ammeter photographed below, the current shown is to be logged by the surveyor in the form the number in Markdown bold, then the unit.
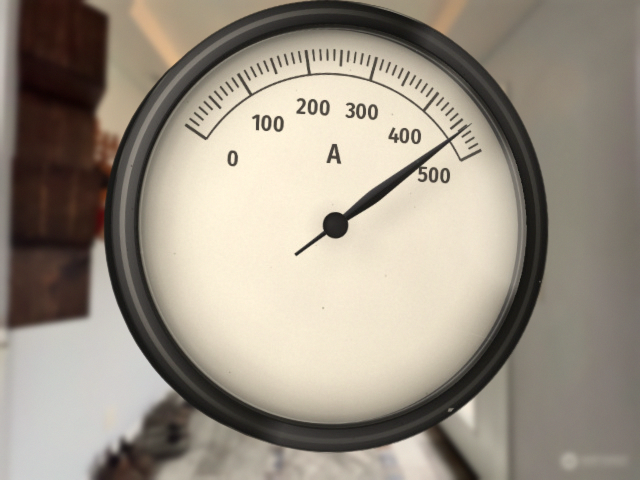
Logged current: **460** A
